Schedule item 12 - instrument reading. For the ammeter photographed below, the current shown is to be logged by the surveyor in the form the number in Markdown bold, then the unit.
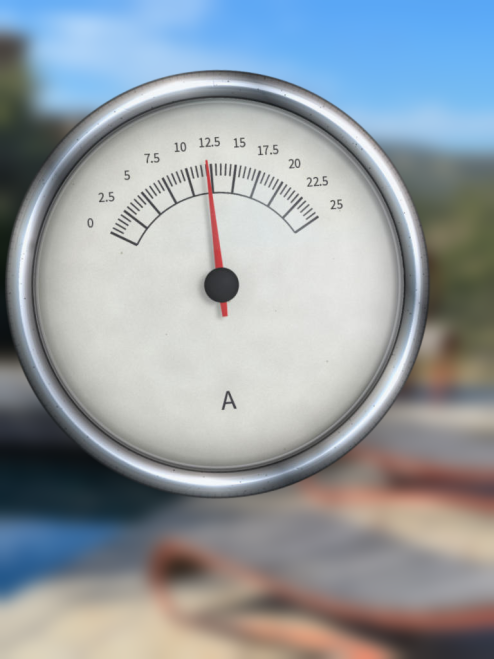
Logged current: **12** A
